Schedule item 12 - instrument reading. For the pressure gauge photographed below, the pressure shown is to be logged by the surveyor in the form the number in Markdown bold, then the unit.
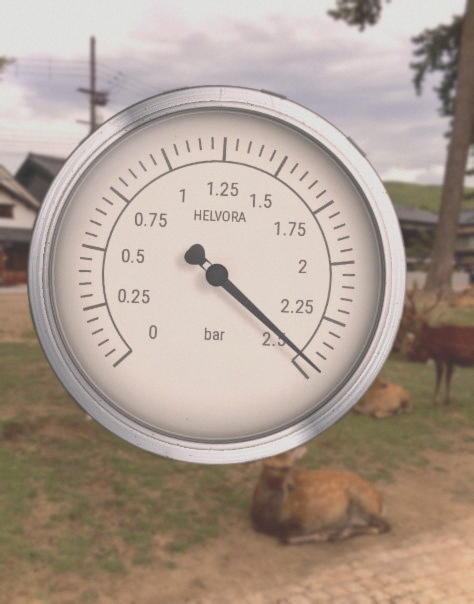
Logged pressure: **2.45** bar
